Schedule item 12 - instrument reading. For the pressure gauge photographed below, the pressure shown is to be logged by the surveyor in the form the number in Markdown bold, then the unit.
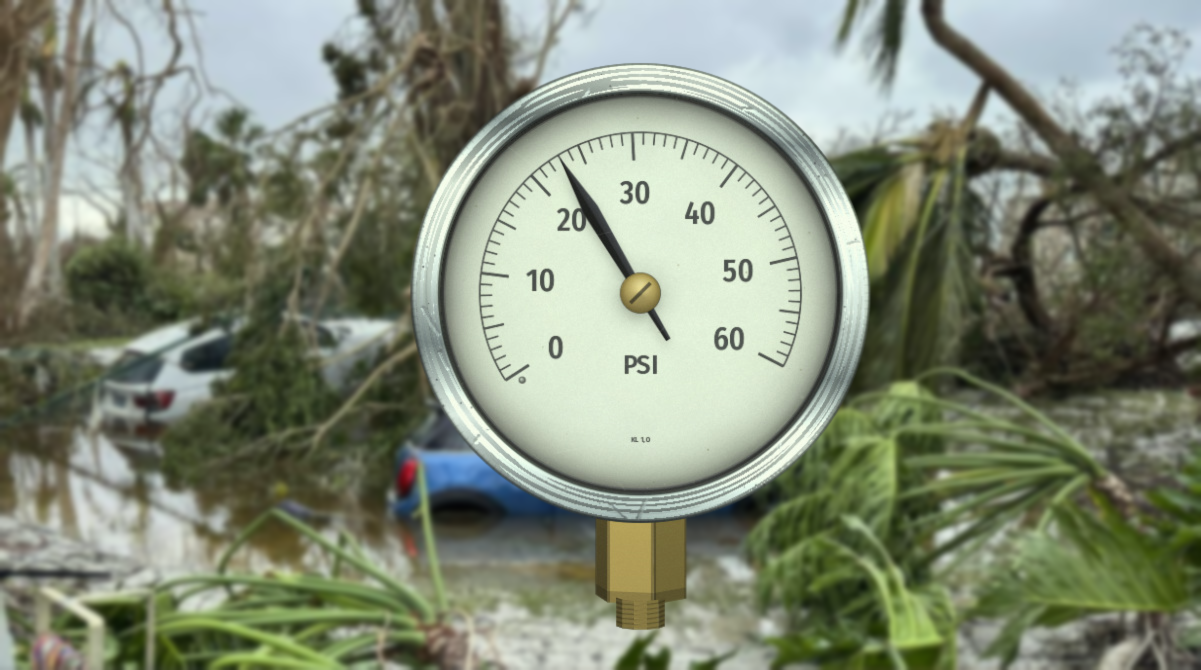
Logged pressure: **23** psi
